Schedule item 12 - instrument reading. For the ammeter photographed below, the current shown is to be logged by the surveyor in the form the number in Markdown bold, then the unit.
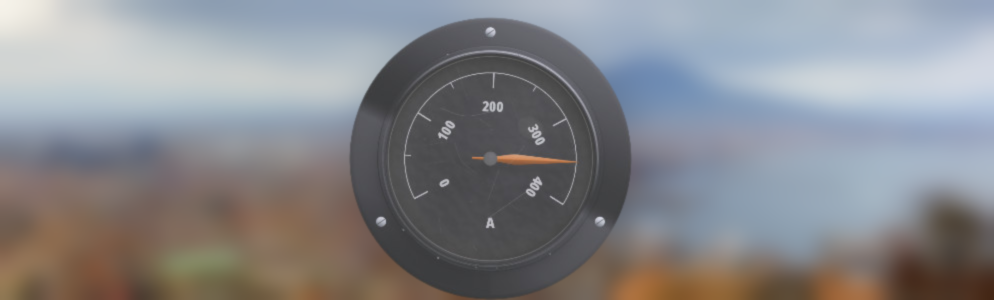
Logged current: **350** A
